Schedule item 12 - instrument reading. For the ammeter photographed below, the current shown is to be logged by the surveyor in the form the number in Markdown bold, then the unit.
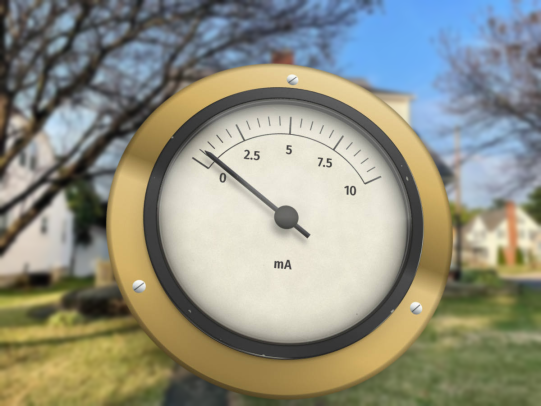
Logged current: **0.5** mA
